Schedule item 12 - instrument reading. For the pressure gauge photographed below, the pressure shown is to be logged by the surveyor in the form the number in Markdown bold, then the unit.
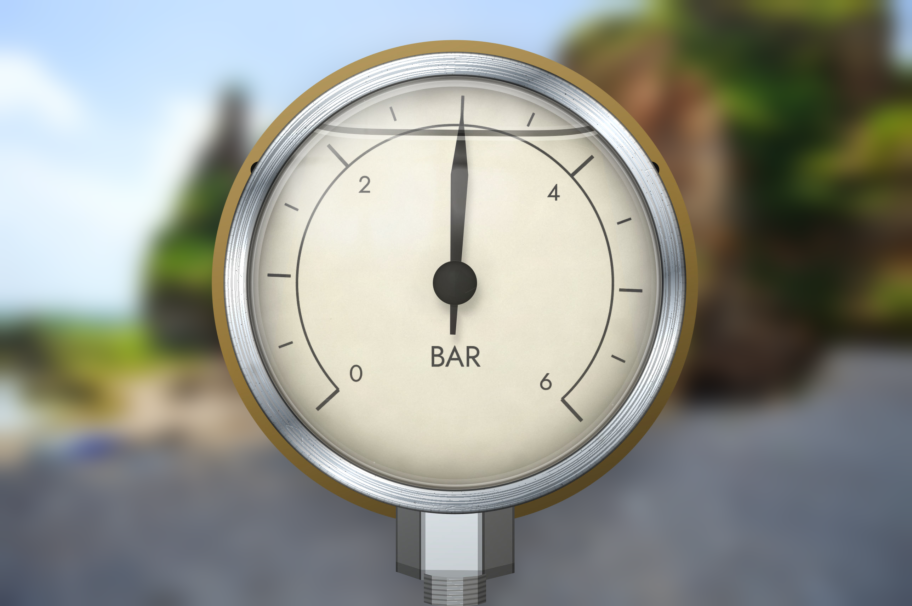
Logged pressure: **3** bar
